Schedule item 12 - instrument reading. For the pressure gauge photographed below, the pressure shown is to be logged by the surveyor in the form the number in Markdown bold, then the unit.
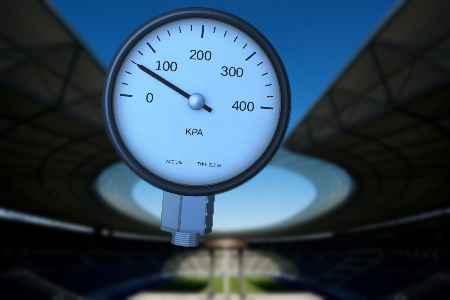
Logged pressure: **60** kPa
